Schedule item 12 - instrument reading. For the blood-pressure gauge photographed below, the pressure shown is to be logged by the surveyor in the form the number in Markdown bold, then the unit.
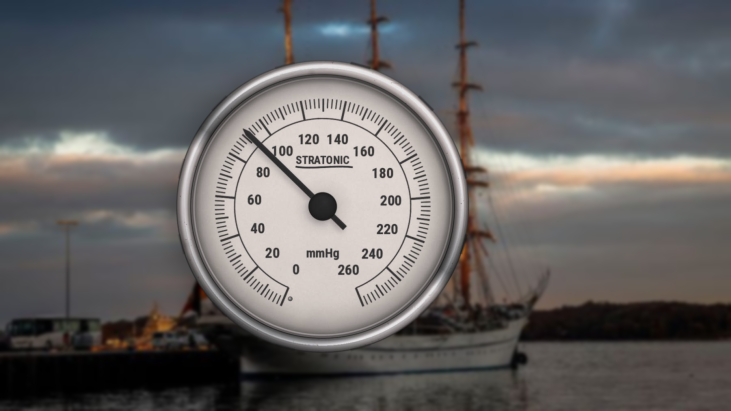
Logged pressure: **92** mmHg
